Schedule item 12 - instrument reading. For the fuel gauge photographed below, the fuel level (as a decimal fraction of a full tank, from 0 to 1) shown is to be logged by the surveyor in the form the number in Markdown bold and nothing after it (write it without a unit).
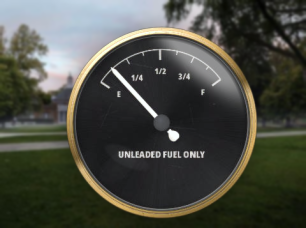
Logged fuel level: **0.125**
